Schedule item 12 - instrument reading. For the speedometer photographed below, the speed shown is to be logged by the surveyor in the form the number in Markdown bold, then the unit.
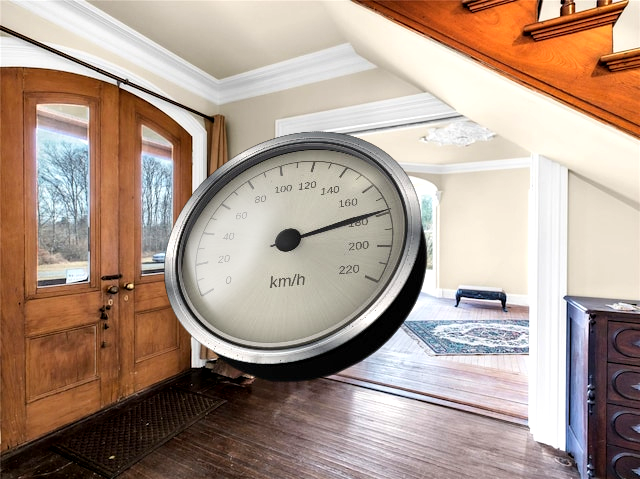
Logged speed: **180** km/h
